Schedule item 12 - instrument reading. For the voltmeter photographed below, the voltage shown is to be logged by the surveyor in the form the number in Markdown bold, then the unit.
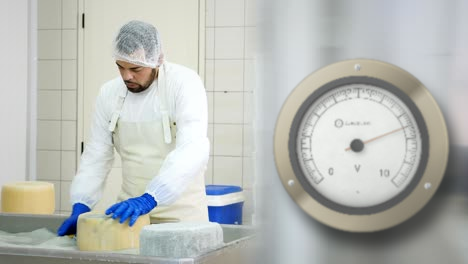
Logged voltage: **7.5** V
